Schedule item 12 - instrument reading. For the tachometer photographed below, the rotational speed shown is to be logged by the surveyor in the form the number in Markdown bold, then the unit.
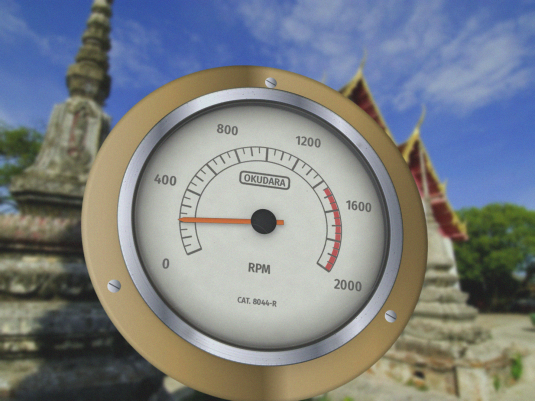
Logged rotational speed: **200** rpm
